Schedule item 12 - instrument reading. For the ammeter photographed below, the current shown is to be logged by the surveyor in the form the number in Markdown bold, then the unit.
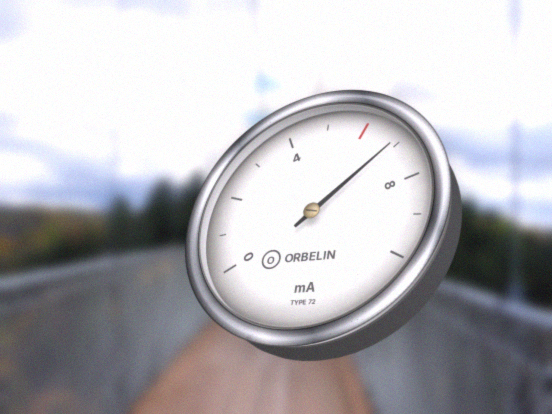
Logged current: **7** mA
